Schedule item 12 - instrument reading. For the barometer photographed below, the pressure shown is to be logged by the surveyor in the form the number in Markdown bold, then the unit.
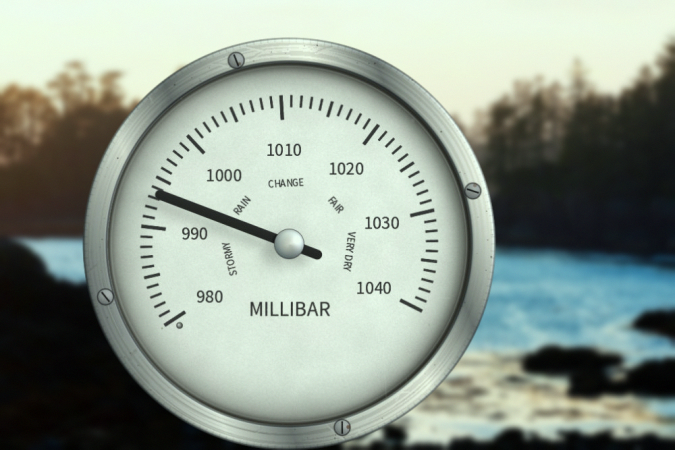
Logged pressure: **993.5** mbar
